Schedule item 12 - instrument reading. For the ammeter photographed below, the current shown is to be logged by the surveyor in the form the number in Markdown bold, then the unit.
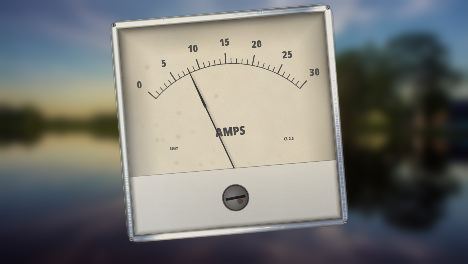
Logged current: **8** A
